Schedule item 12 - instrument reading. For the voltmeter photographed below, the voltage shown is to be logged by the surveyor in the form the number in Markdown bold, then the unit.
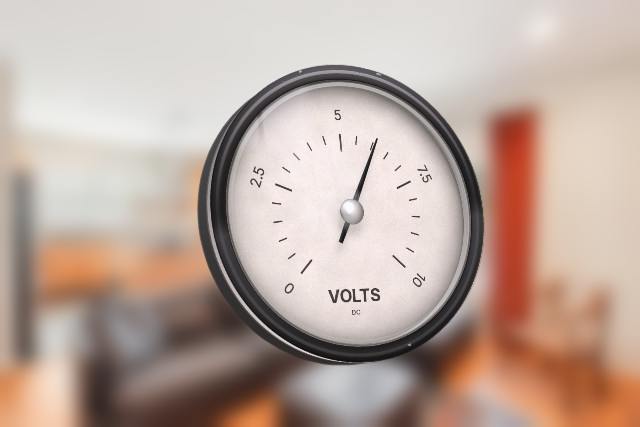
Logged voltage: **6** V
